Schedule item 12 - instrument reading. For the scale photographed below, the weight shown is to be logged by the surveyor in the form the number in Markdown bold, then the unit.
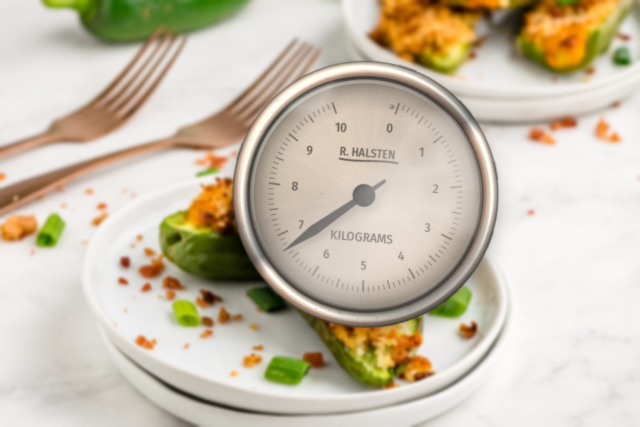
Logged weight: **6.7** kg
